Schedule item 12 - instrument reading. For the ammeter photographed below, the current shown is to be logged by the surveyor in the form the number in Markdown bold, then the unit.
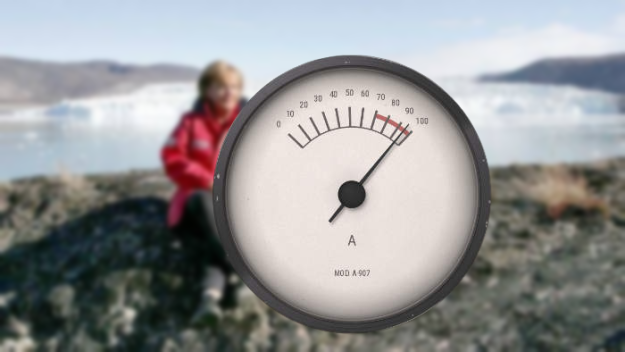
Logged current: **95** A
